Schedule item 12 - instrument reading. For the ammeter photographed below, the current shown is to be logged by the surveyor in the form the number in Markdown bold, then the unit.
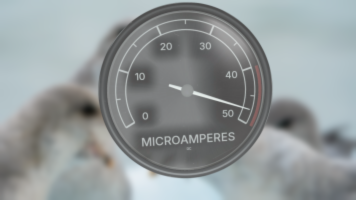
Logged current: **47.5** µA
